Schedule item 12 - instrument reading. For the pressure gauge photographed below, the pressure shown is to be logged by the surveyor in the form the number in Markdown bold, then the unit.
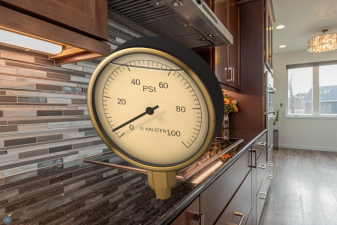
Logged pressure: **4** psi
